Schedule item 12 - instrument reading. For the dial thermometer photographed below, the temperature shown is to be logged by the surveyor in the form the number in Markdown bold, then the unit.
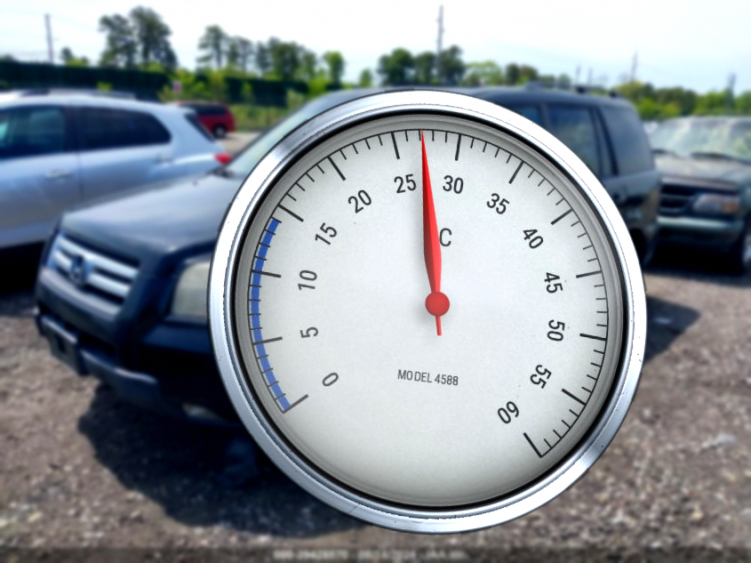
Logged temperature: **27** °C
